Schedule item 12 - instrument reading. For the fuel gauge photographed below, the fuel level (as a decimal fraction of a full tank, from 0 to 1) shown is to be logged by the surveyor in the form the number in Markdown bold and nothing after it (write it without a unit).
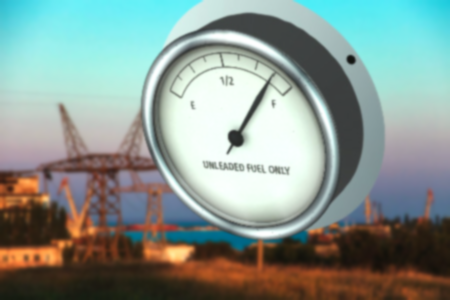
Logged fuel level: **0.875**
